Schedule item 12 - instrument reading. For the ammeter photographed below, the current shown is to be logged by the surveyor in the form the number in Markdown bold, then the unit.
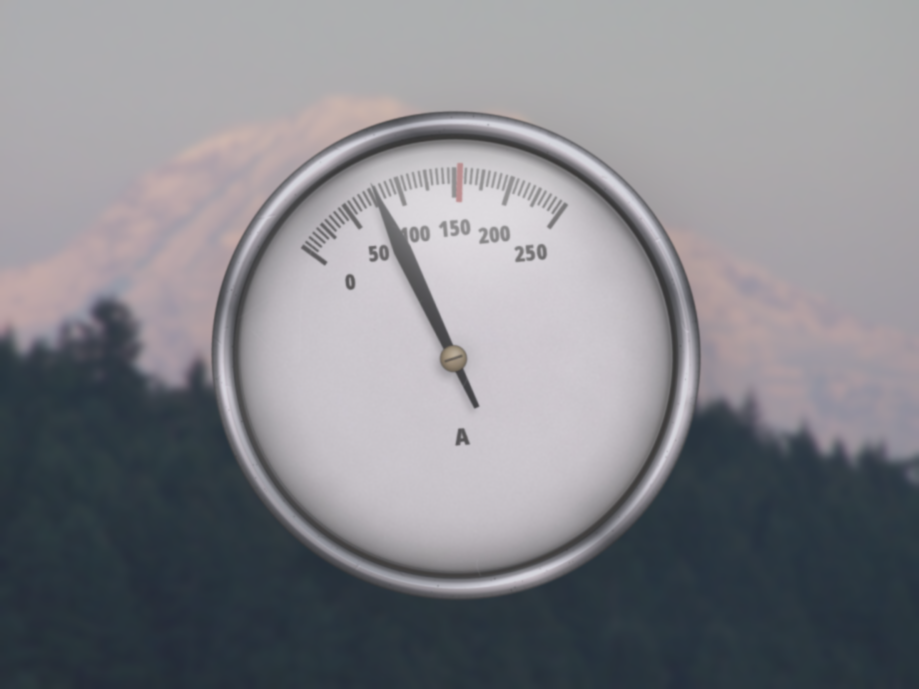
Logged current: **80** A
